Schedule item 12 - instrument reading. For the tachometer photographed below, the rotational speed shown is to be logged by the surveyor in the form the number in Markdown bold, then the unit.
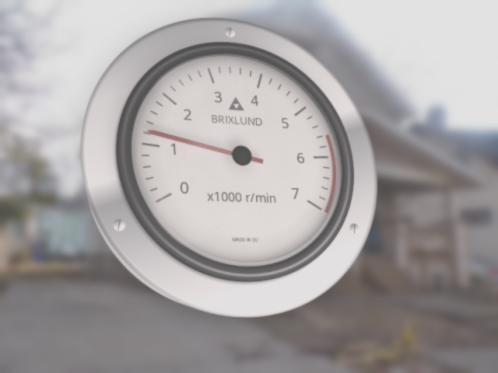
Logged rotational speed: **1200** rpm
